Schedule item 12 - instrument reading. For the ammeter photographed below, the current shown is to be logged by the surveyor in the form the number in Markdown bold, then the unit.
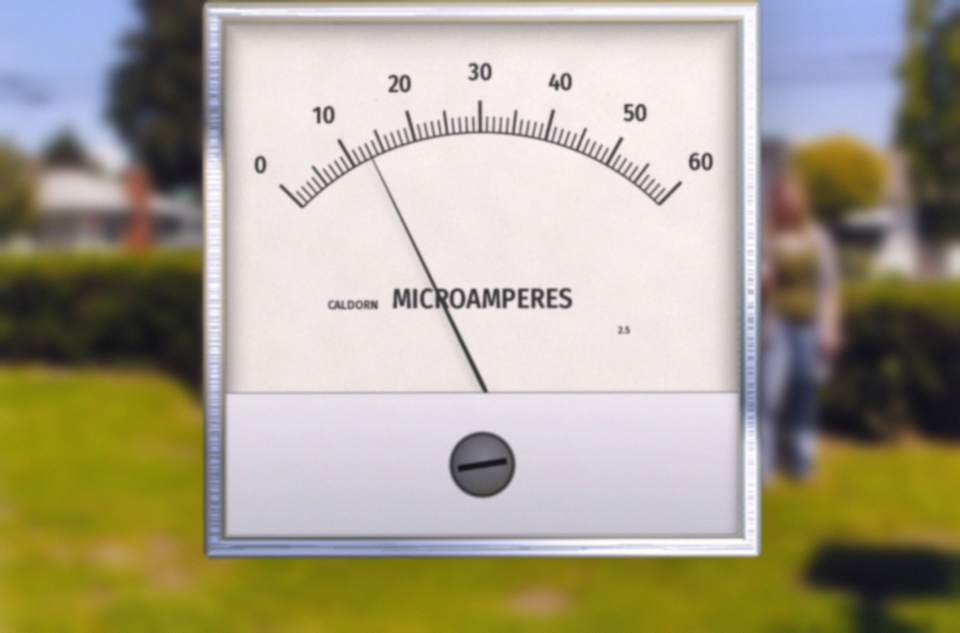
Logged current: **13** µA
